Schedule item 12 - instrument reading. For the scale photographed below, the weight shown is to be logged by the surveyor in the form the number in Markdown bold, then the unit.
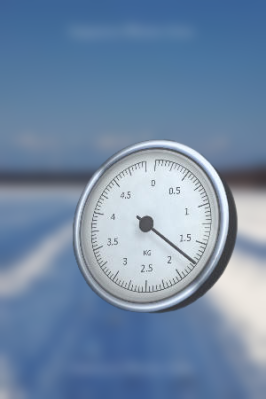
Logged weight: **1.75** kg
